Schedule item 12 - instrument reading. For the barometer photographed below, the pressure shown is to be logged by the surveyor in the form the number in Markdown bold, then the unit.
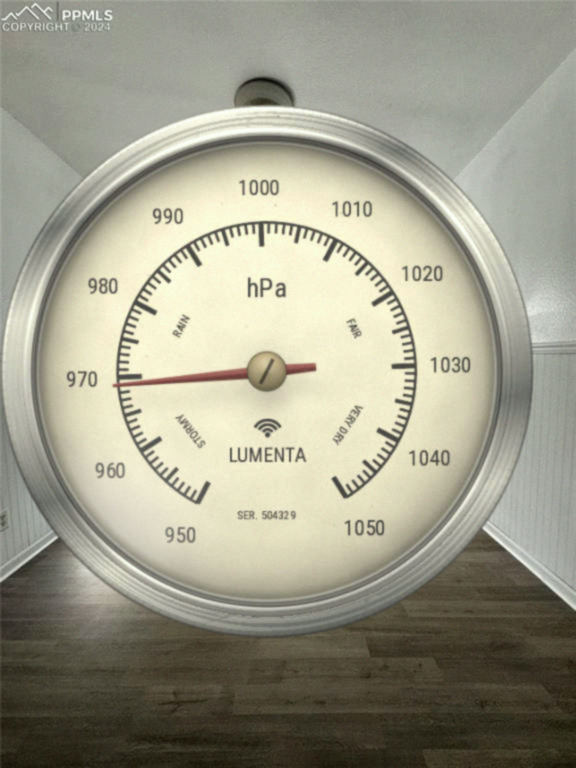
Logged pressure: **969** hPa
